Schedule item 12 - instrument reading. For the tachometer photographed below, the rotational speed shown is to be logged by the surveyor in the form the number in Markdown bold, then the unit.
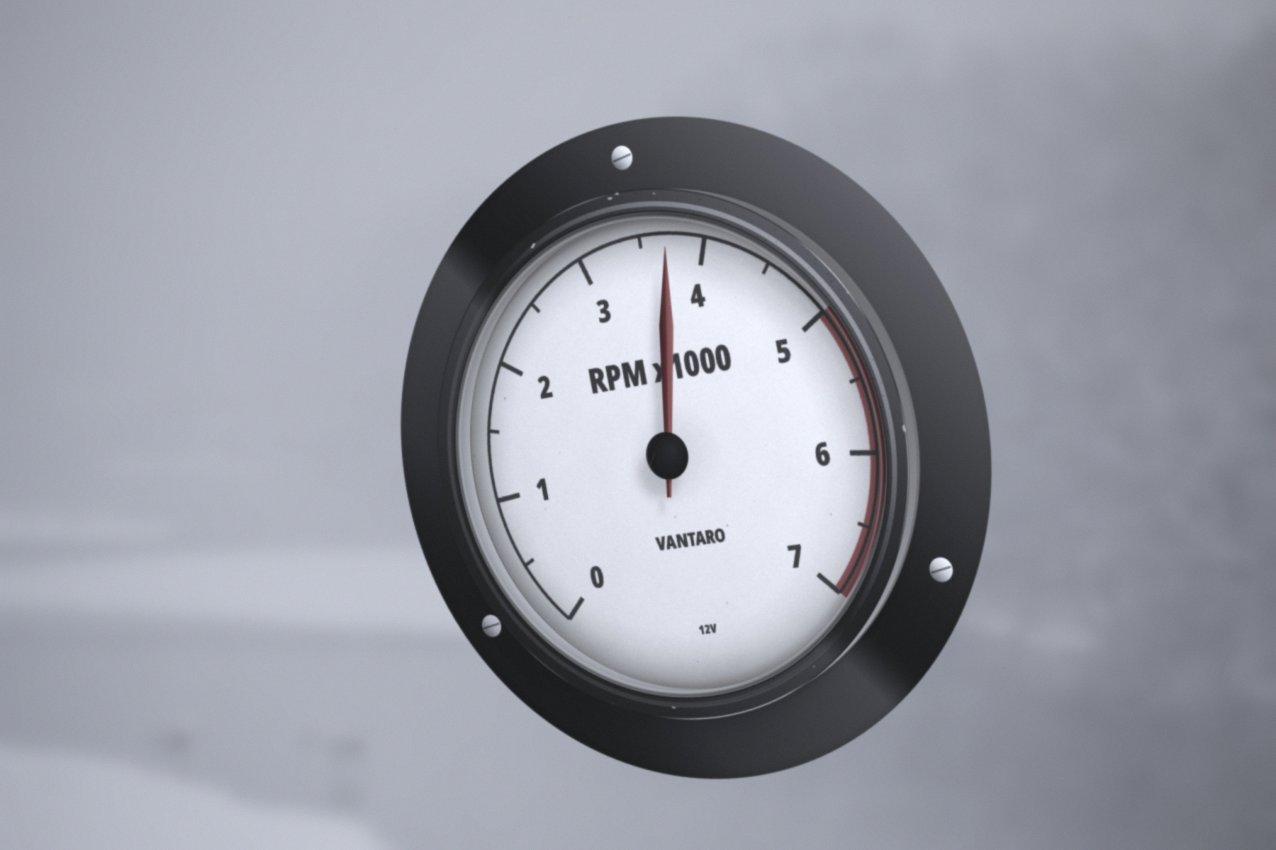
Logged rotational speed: **3750** rpm
